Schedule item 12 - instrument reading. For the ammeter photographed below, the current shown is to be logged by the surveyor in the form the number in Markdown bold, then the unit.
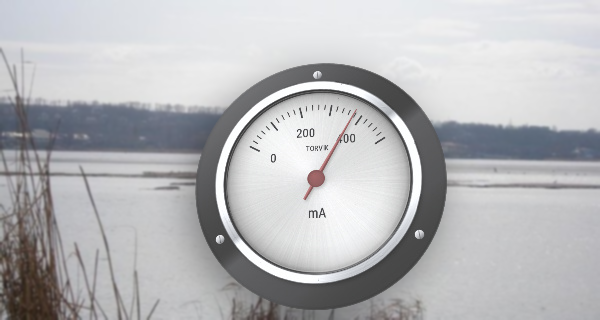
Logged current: **380** mA
